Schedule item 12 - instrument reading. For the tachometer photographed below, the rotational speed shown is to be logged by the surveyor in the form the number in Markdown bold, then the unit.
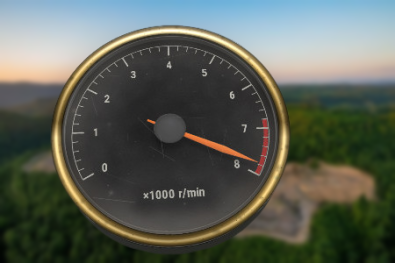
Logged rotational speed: **7800** rpm
